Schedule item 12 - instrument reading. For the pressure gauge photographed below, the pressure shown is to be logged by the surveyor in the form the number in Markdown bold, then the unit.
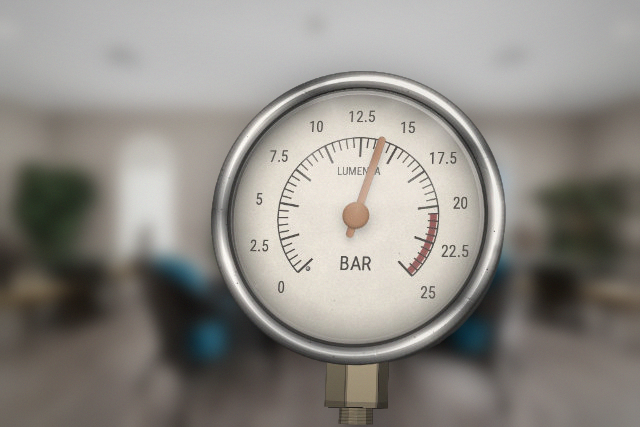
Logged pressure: **14** bar
